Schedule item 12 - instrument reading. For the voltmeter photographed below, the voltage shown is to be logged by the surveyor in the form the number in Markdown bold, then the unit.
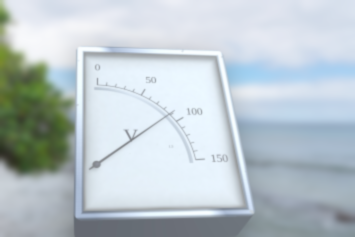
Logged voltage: **90** V
